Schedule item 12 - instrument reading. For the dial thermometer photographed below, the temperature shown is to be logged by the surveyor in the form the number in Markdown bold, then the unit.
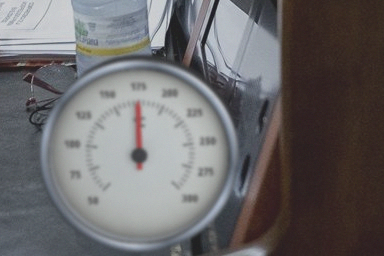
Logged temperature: **175** °C
